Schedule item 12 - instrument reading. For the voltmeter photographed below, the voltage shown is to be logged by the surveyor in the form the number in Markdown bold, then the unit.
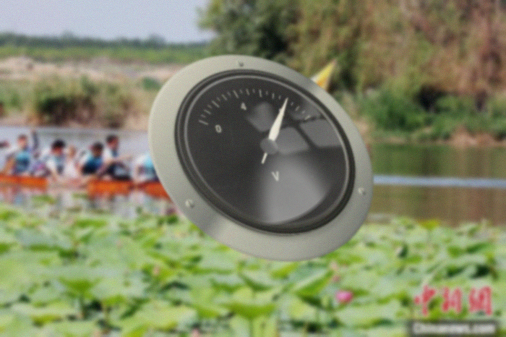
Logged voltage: **8** V
